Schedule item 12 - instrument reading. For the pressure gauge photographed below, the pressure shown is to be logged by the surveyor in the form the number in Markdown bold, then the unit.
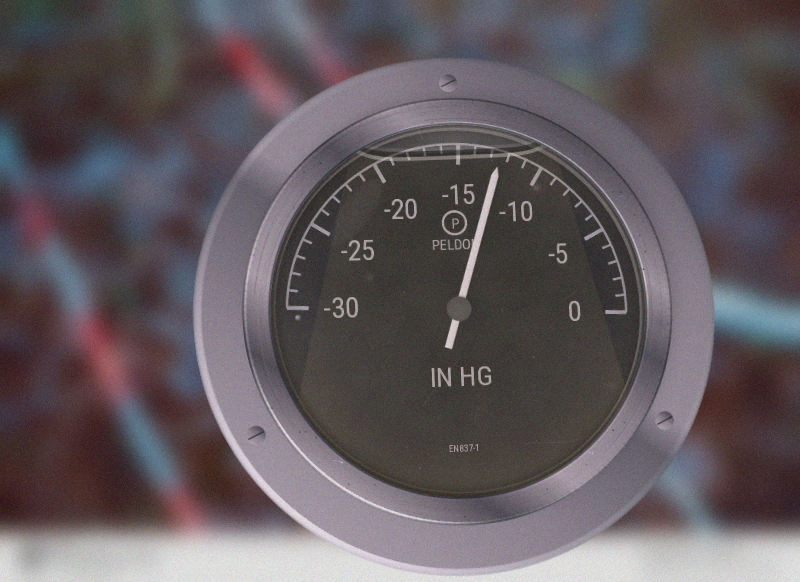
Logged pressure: **-12.5** inHg
